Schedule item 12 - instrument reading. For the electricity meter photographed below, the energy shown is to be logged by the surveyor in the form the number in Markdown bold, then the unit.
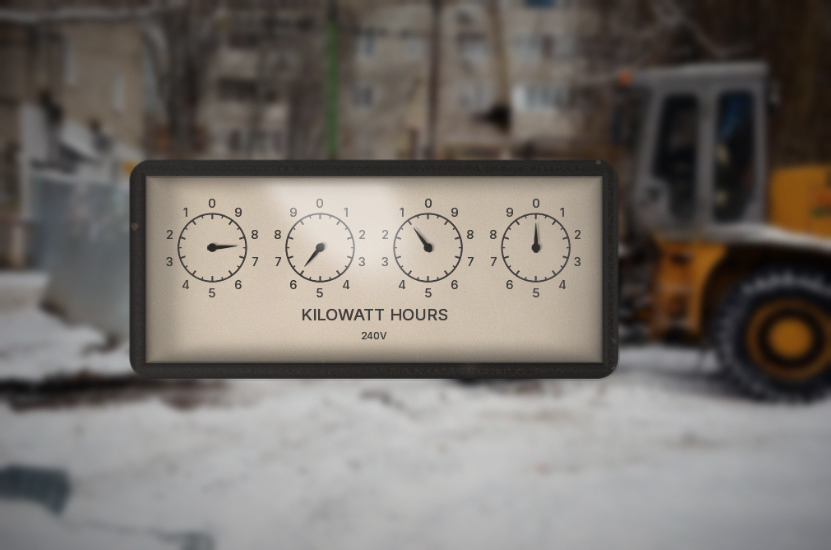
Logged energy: **7610** kWh
